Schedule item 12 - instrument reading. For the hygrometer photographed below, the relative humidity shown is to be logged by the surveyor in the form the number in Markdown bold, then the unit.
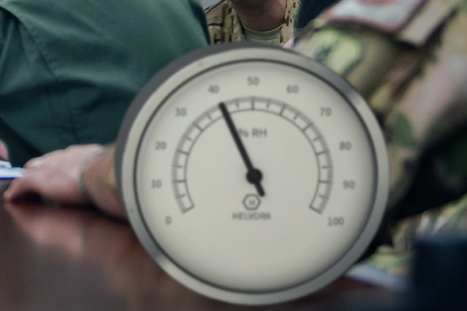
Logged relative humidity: **40** %
